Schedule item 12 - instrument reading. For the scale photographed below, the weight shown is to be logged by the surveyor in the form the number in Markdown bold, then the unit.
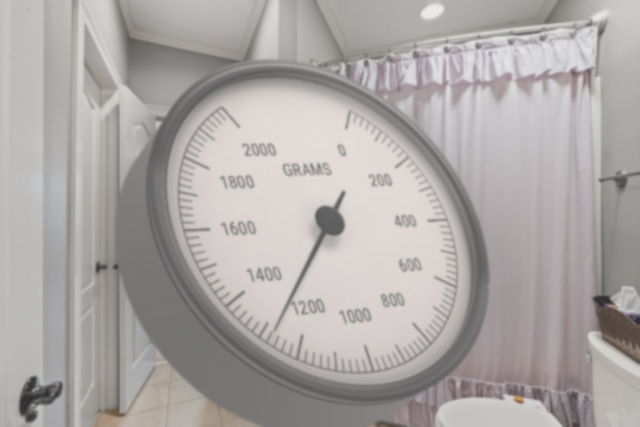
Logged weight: **1280** g
